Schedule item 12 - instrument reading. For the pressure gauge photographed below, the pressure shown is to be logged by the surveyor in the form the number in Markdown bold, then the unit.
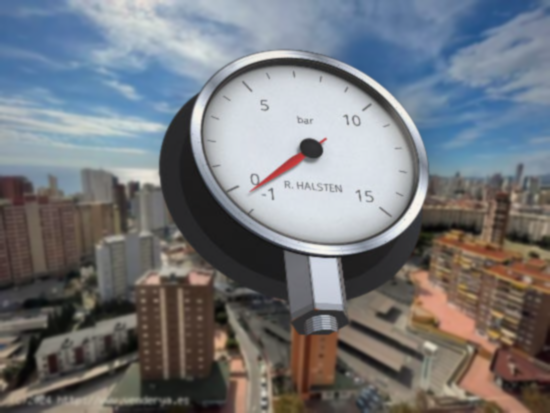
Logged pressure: **-0.5** bar
